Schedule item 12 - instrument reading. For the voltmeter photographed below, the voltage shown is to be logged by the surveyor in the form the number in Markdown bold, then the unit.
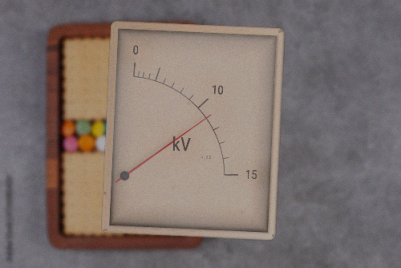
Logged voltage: **11** kV
